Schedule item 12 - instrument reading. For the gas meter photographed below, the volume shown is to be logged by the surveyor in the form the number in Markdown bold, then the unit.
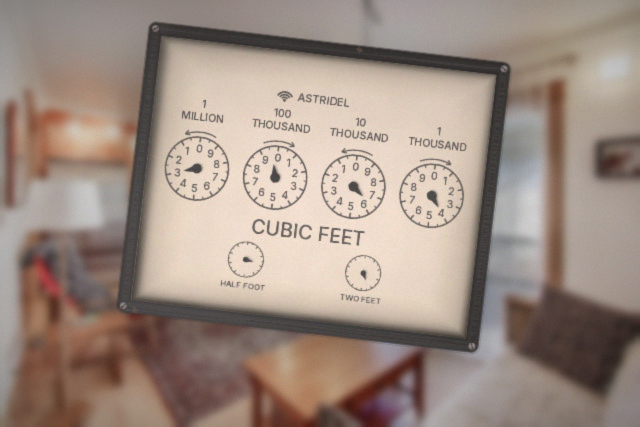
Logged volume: **296400** ft³
